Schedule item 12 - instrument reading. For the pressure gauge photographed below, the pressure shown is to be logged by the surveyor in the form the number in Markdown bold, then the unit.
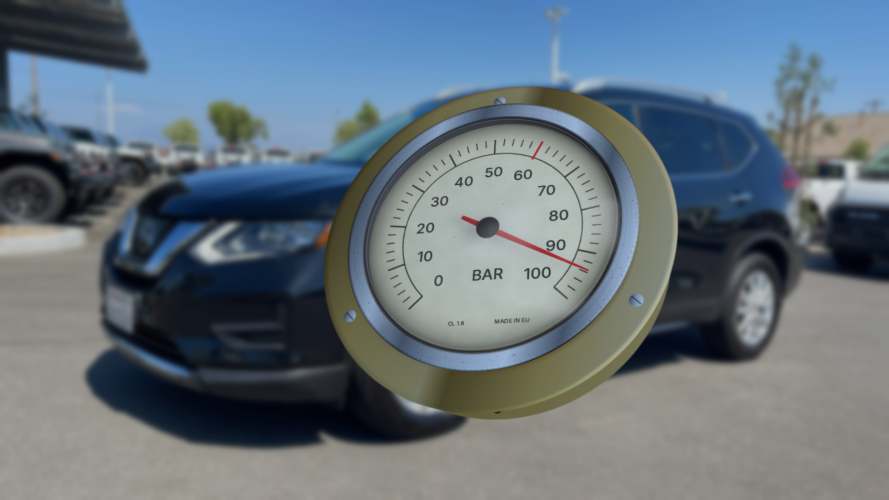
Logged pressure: **94** bar
